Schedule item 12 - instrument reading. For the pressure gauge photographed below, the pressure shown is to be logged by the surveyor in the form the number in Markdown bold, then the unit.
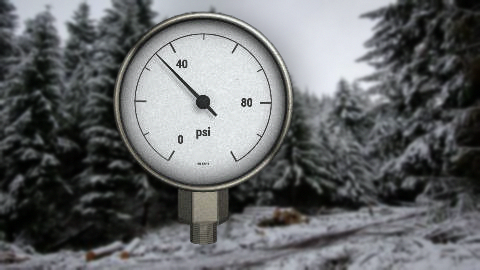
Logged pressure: **35** psi
